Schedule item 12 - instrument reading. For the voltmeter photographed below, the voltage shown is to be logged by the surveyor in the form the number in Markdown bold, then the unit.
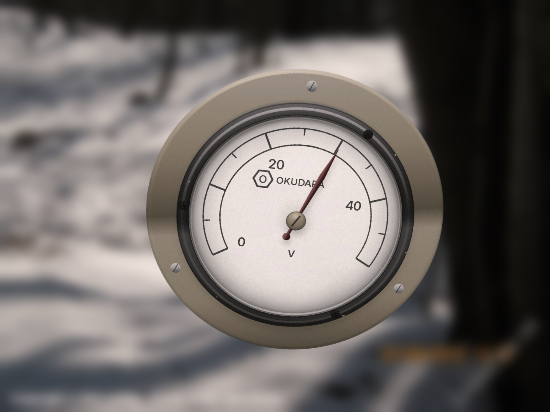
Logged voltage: **30** V
